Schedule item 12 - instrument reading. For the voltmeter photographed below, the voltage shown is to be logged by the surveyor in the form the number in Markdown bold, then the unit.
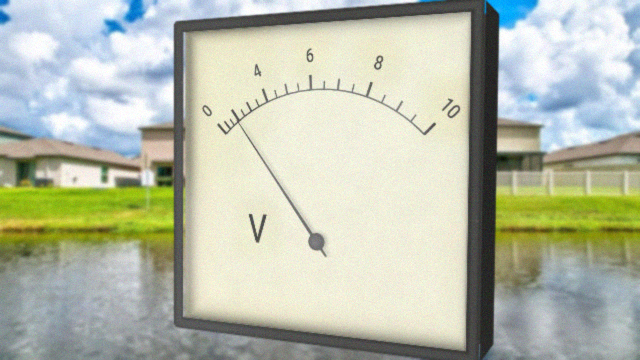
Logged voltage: **2** V
